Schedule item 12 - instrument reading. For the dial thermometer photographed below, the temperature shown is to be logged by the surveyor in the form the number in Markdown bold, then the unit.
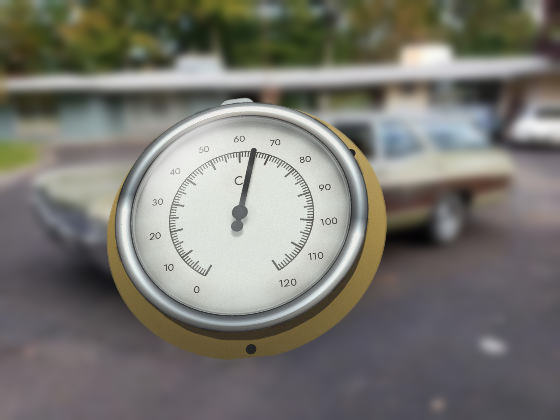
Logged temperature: **65** °C
